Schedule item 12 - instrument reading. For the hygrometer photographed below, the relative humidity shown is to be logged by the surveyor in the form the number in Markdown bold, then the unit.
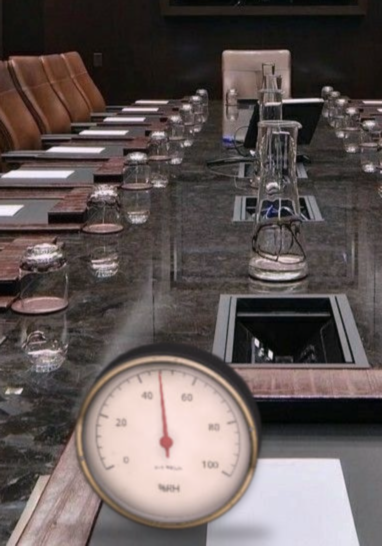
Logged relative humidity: **48** %
